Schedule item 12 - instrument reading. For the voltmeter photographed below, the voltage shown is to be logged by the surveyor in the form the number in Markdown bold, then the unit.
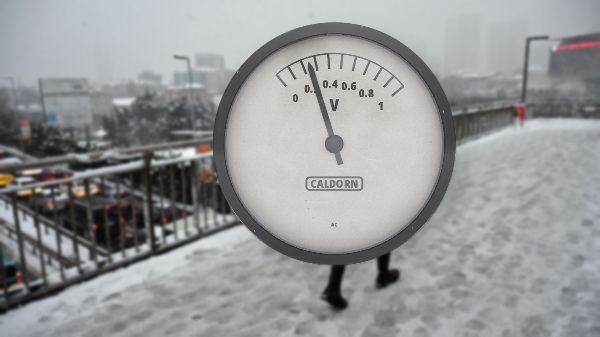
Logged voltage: **0.25** V
